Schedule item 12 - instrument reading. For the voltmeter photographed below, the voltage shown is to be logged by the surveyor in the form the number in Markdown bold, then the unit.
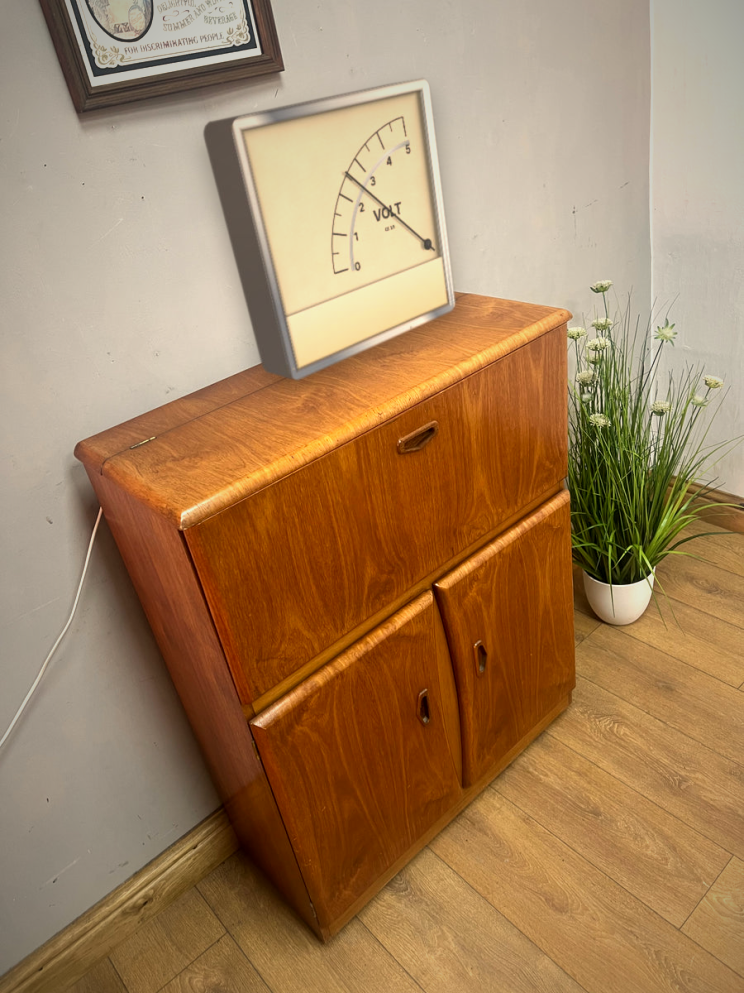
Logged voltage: **2.5** V
